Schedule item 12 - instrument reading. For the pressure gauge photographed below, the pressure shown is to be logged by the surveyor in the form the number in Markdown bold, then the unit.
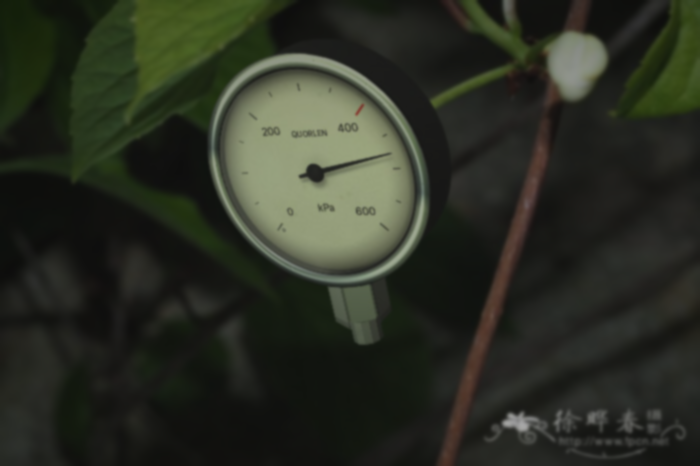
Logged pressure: **475** kPa
